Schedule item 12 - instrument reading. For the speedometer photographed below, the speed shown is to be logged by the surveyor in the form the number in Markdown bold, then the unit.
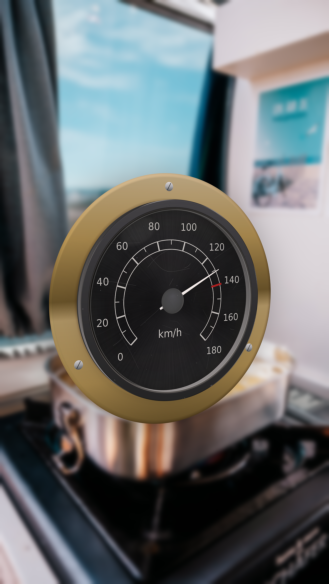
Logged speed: **130** km/h
